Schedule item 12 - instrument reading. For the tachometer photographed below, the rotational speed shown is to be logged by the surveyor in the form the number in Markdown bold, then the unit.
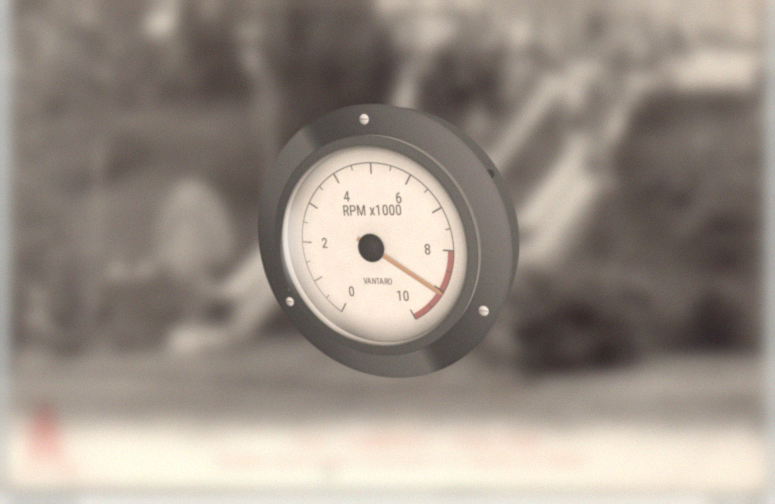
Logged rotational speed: **9000** rpm
